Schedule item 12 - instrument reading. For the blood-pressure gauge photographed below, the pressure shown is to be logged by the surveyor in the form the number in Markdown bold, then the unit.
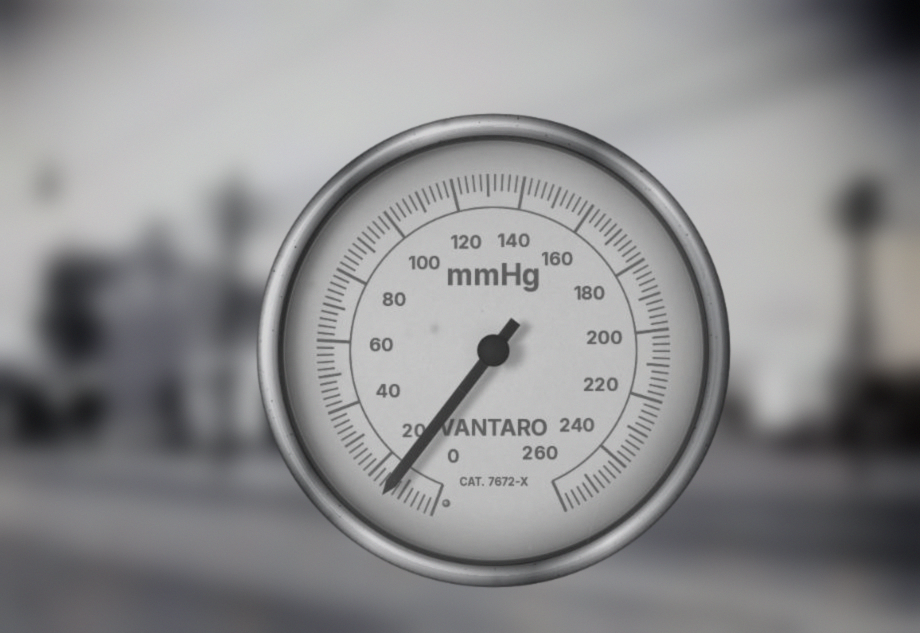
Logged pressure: **14** mmHg
